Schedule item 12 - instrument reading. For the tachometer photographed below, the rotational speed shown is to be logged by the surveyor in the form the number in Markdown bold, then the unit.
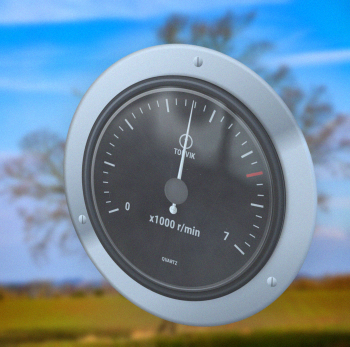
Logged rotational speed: **3600** rpm
